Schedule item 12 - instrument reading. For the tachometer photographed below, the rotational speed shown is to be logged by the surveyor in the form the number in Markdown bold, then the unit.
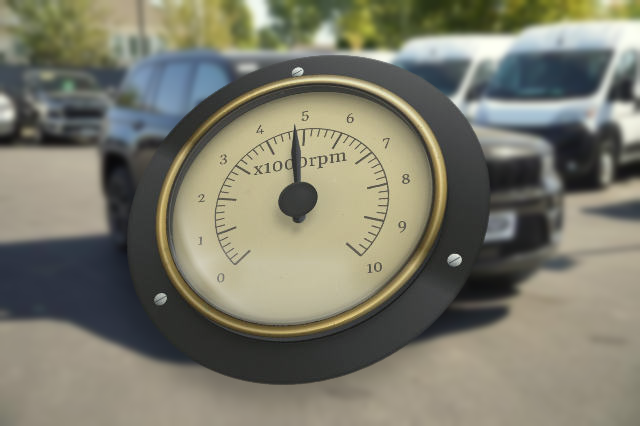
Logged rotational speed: **4800** rpm
